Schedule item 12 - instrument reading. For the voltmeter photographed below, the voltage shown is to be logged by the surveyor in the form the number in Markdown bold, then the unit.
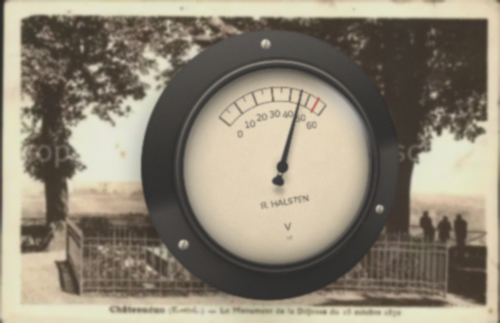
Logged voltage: **45** V
